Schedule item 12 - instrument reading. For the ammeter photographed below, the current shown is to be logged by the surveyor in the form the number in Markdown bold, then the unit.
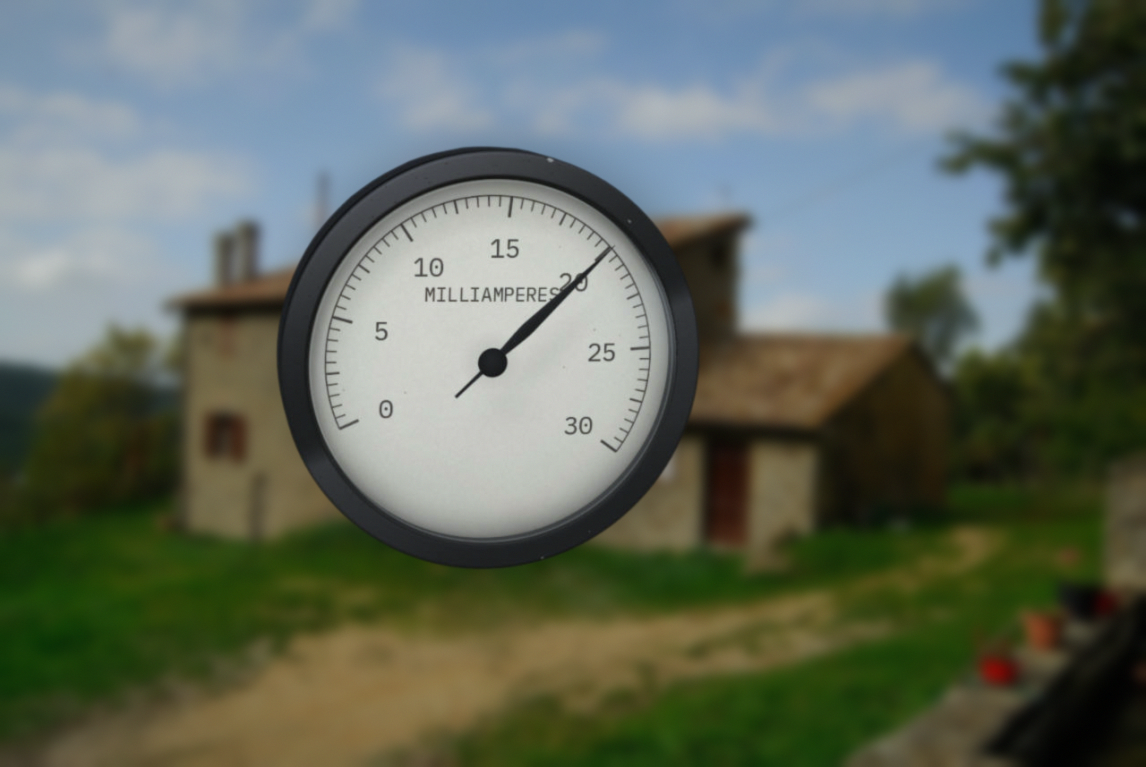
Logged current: **20** mA
